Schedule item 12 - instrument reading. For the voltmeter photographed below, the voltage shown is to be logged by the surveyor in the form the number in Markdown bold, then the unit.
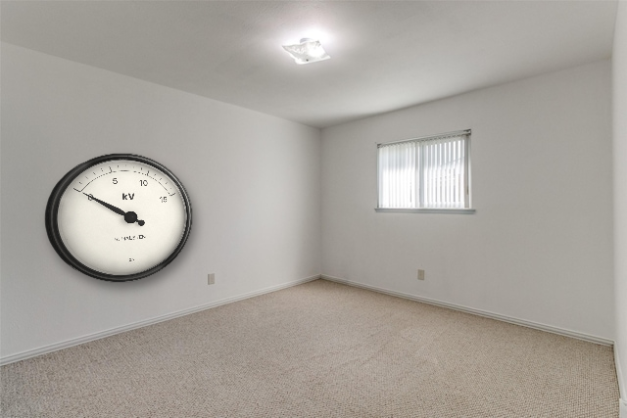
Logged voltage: **0** kV
